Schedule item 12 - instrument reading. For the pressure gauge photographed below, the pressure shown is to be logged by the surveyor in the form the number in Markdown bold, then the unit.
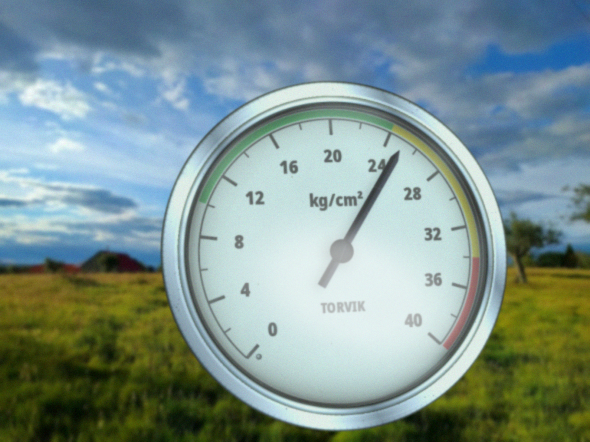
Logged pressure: **25** kg/cm²
